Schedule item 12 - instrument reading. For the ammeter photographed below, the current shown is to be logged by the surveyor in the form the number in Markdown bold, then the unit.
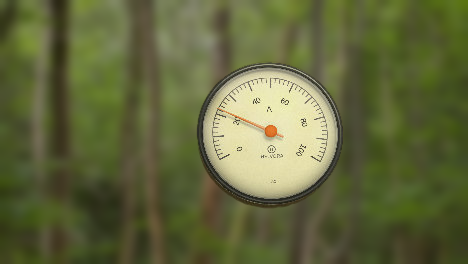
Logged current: **22** A
